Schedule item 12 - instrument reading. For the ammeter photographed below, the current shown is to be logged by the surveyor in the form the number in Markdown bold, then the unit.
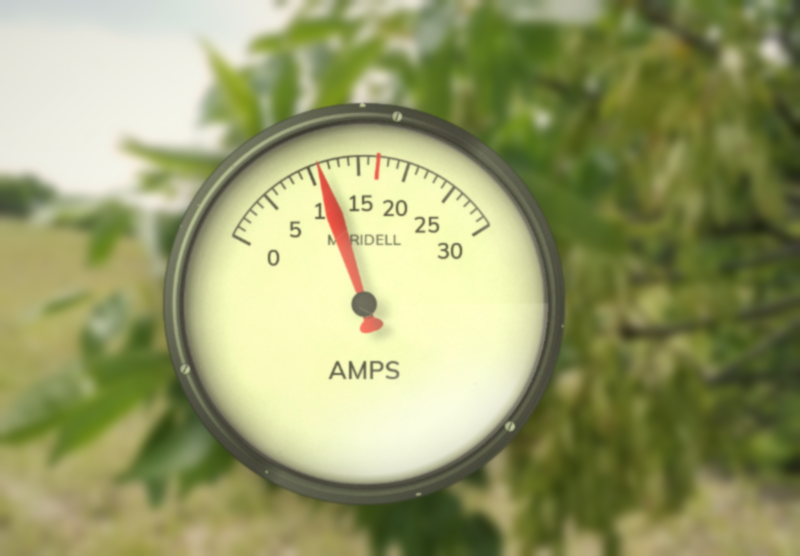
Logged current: **11** A
